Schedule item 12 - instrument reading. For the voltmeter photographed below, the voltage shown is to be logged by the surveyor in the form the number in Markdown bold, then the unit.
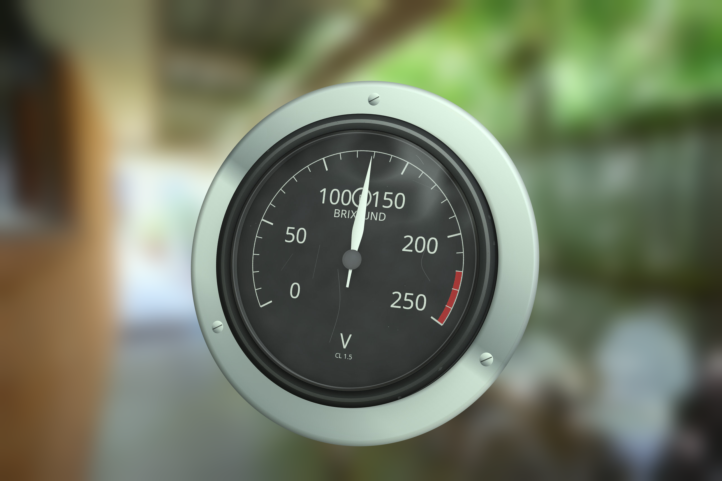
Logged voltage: **130** V
